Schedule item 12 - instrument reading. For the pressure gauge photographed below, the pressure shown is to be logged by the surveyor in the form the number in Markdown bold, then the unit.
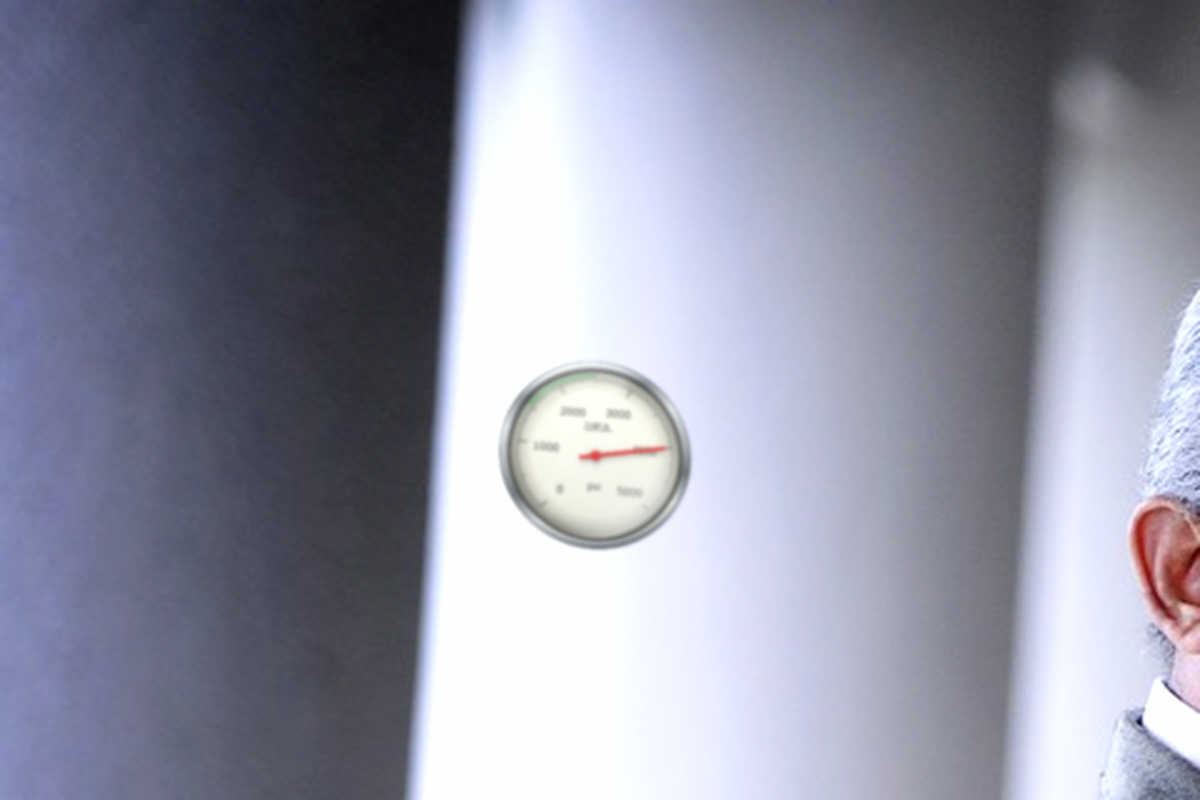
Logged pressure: **4000** psi
